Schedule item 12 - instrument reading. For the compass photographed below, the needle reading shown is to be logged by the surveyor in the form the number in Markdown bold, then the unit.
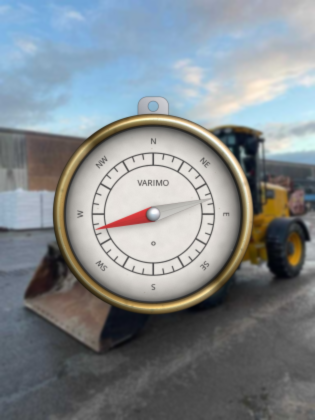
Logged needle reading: **255** °
